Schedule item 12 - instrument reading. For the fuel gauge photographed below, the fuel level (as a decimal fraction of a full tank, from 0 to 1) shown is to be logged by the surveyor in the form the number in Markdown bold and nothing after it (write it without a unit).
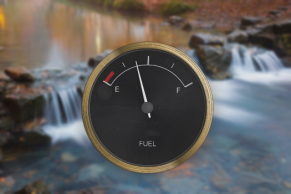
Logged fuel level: **0.375**
